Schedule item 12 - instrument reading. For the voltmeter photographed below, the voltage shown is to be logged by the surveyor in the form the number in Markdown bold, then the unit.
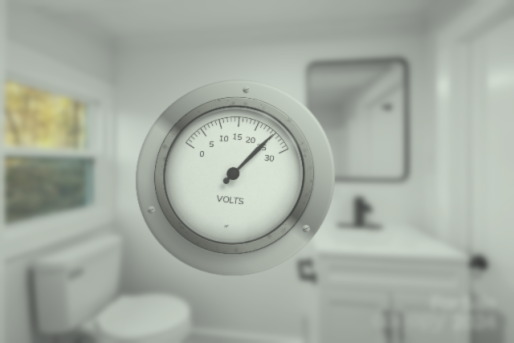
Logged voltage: **25** V
